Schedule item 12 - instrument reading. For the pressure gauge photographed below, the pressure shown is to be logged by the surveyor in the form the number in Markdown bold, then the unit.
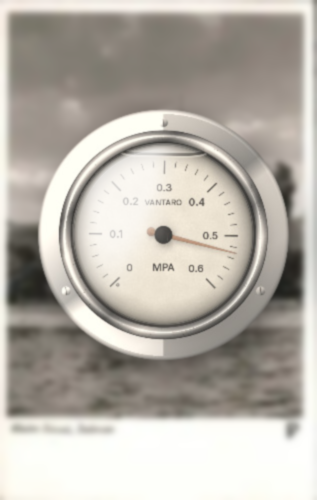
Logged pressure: **0.53** MPa
